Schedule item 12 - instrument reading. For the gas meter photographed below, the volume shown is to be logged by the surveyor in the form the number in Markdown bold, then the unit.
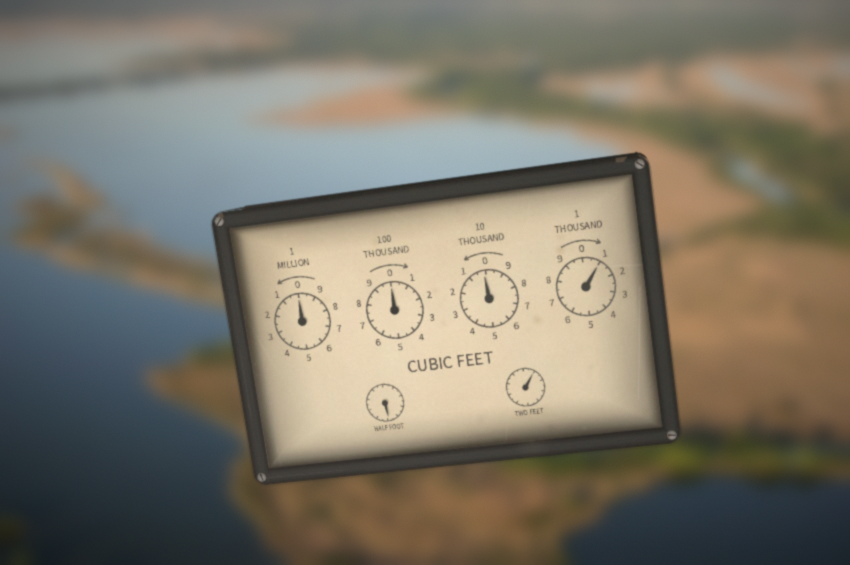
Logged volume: **100** ft³
